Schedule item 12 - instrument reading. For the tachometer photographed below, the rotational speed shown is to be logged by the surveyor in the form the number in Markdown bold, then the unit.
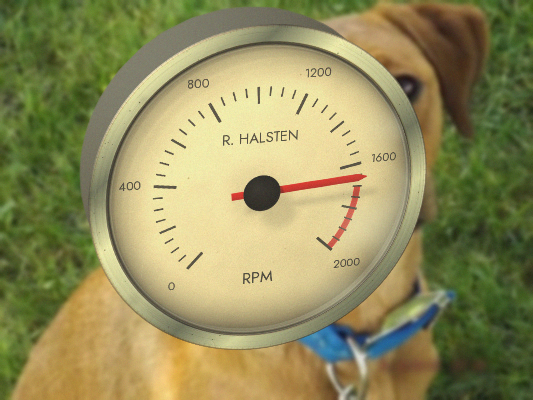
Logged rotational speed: **1650** rpm
